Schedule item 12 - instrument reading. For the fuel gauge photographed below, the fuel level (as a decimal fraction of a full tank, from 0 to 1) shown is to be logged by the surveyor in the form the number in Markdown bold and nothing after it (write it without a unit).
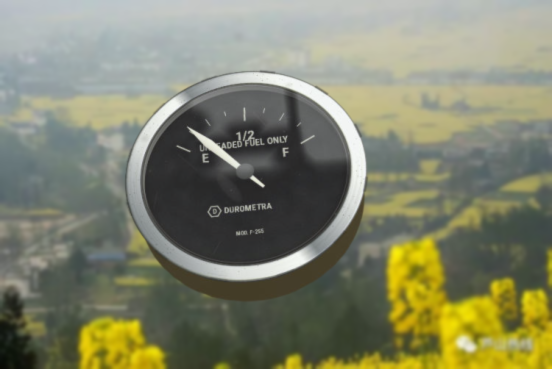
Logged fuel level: **0.125**
